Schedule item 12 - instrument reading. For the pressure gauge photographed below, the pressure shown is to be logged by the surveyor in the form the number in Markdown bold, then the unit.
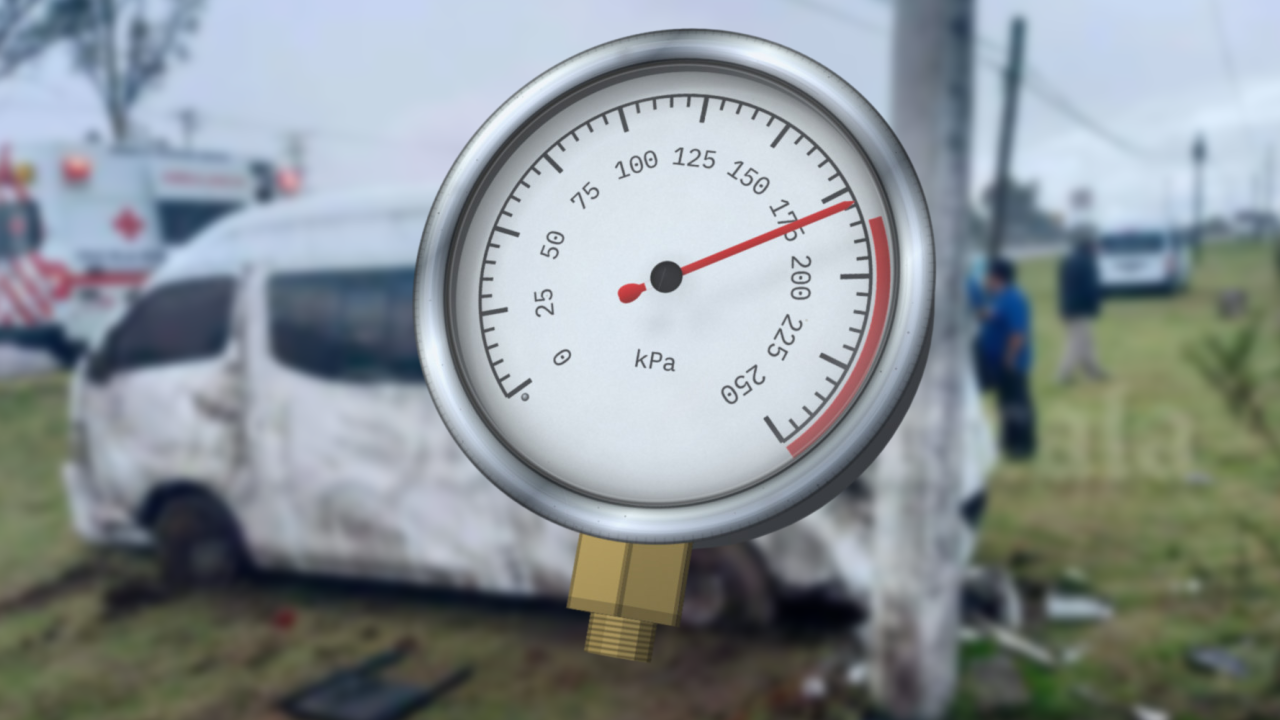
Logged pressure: **180** kPa
